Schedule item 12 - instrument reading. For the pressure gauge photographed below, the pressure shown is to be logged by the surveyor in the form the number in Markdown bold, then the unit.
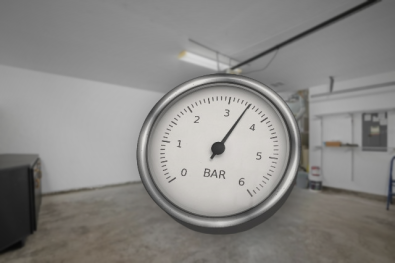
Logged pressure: **3.5** bar
